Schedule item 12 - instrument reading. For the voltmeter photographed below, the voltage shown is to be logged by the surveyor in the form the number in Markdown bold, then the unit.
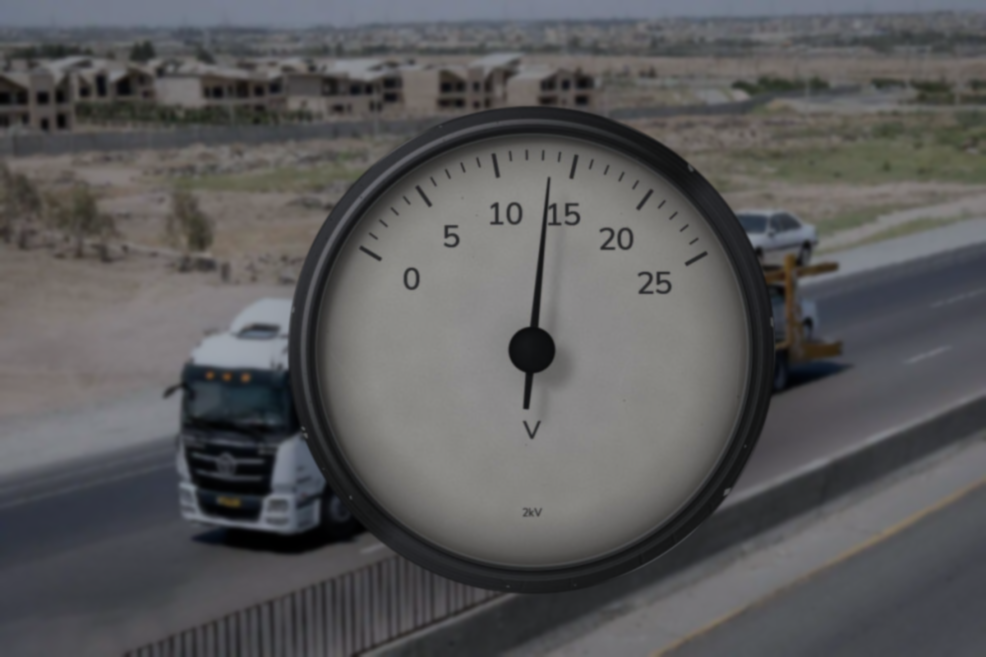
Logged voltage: **13.5** V
